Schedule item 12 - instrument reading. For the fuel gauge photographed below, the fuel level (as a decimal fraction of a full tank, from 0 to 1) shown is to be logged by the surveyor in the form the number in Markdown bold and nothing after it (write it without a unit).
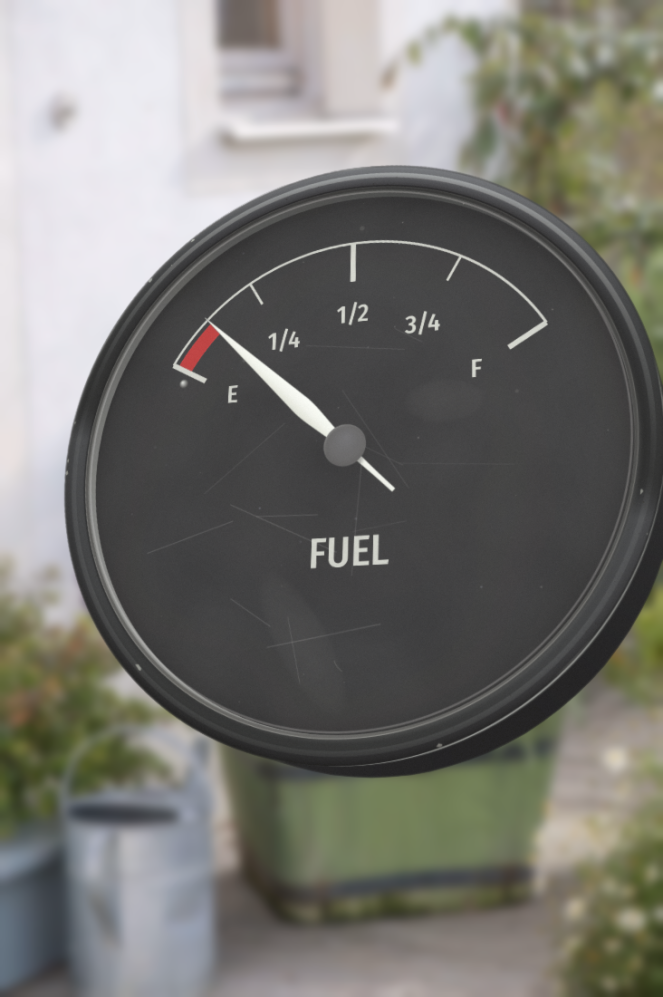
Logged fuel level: **0.125**
